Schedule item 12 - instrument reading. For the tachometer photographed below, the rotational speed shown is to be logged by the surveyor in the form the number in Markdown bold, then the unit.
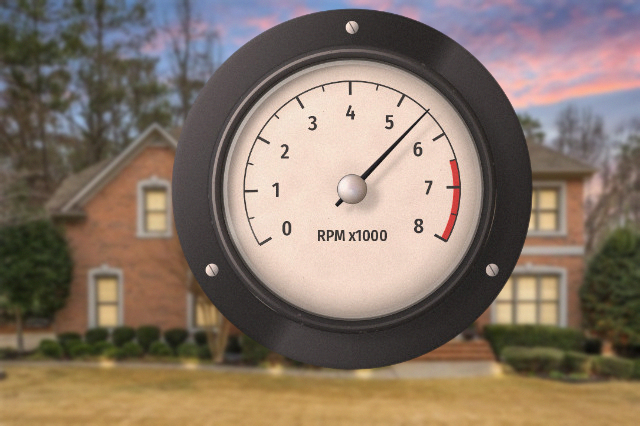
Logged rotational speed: **5500** rpm
